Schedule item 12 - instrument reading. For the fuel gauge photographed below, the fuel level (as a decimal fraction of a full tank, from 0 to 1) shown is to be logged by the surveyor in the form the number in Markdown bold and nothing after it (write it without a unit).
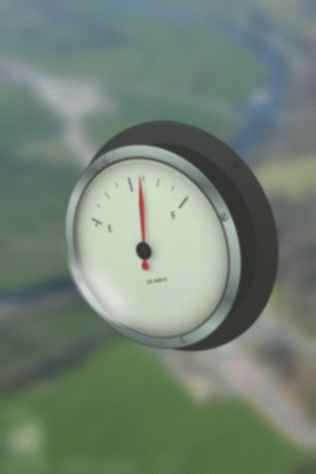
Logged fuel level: **0.625**
